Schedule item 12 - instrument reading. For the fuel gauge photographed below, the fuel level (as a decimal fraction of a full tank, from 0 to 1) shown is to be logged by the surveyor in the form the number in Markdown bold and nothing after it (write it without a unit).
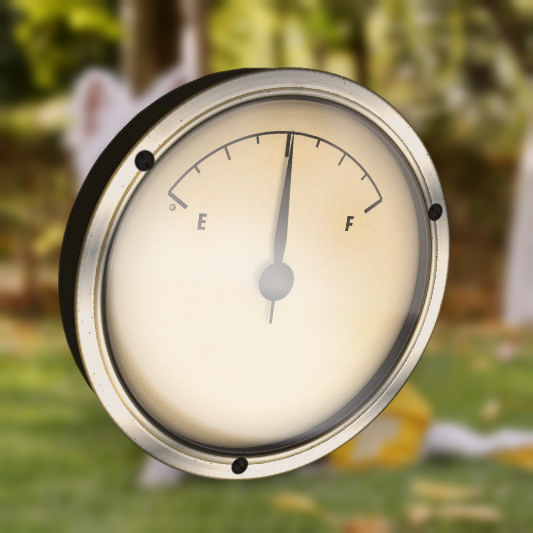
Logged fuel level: **0.5**
